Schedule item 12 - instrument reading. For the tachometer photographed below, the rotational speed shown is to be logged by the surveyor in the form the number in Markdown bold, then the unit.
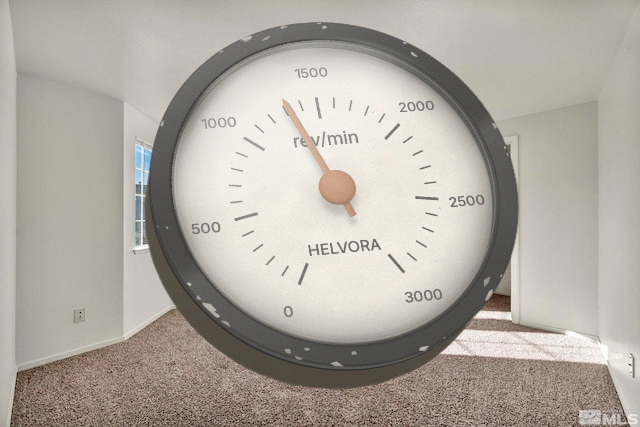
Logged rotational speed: **1300** rpm
